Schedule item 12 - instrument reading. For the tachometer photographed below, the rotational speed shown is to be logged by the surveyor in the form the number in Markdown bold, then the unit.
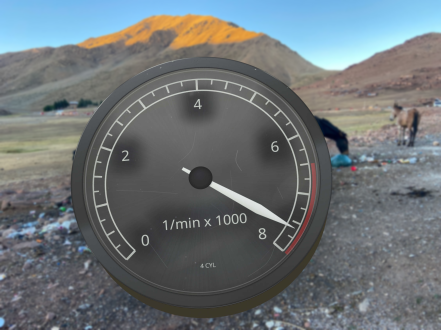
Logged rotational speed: **7625** rpm
